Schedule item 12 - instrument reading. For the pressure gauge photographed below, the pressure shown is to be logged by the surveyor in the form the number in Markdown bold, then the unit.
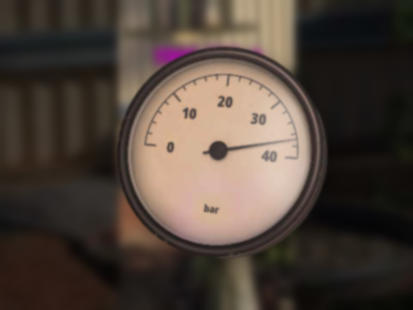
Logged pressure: **37** bar
